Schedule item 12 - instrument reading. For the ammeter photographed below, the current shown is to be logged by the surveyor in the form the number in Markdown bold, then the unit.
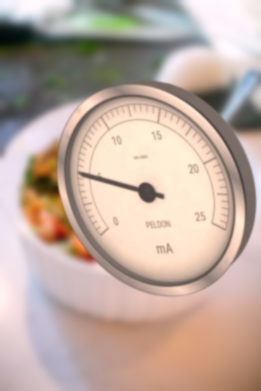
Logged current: **5** mA
